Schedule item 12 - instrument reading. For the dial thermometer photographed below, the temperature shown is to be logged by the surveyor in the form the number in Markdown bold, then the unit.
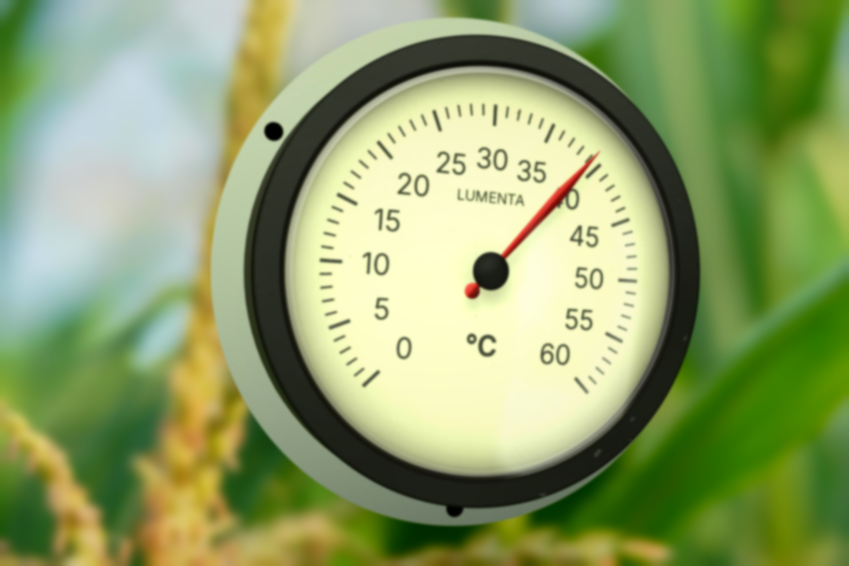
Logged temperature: **39** °C
